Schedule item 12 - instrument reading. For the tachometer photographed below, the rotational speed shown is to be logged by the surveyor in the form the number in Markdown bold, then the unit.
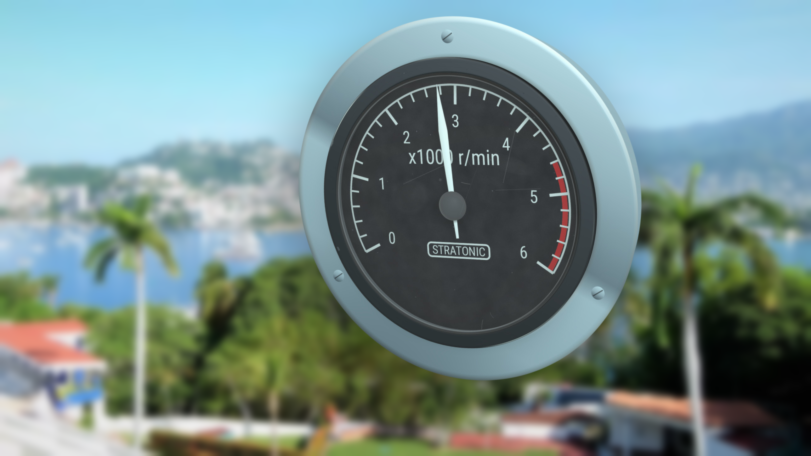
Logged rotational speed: **2800** rpm
